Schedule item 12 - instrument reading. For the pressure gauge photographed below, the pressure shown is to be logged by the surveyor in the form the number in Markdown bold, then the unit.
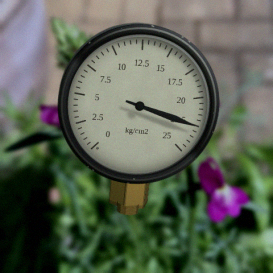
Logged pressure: **22.5** kg/cm²
